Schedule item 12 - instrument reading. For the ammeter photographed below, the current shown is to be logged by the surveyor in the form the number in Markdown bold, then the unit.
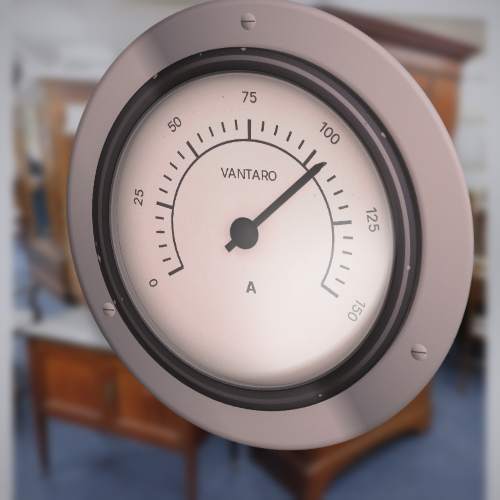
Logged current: **105** A
